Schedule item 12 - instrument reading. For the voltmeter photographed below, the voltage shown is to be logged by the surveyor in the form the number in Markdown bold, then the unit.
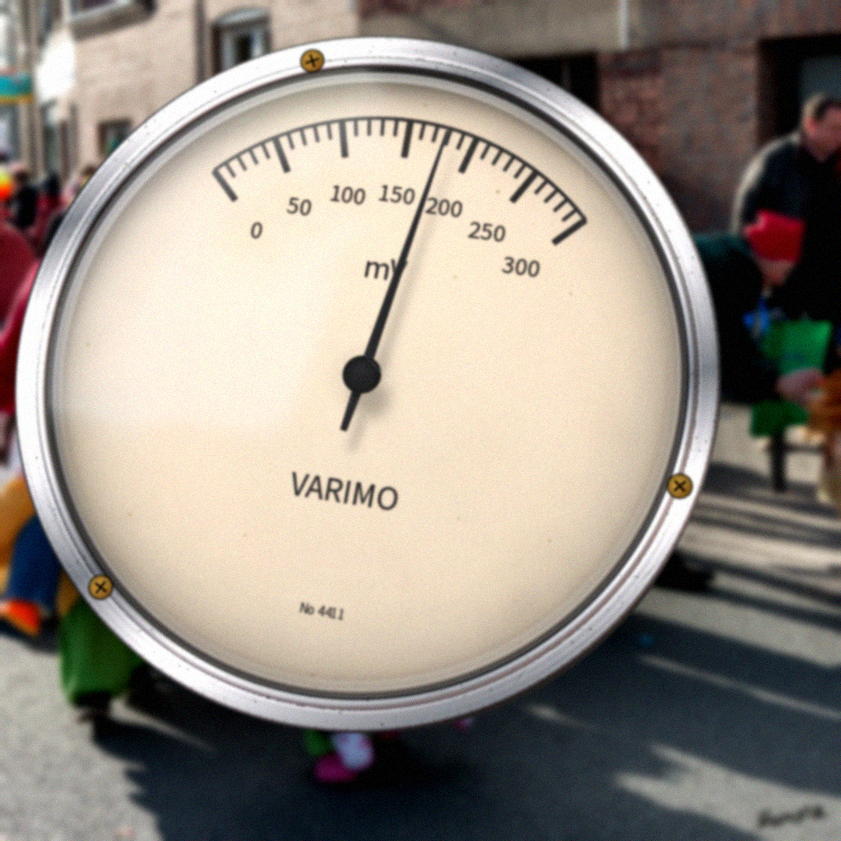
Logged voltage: **180** mV
